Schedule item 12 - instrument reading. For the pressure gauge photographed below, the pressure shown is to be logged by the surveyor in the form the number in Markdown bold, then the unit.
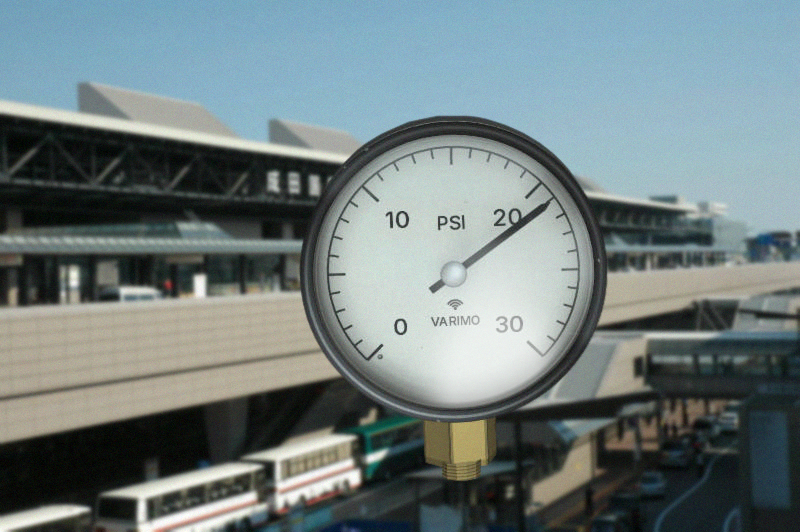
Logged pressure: **21** psi
